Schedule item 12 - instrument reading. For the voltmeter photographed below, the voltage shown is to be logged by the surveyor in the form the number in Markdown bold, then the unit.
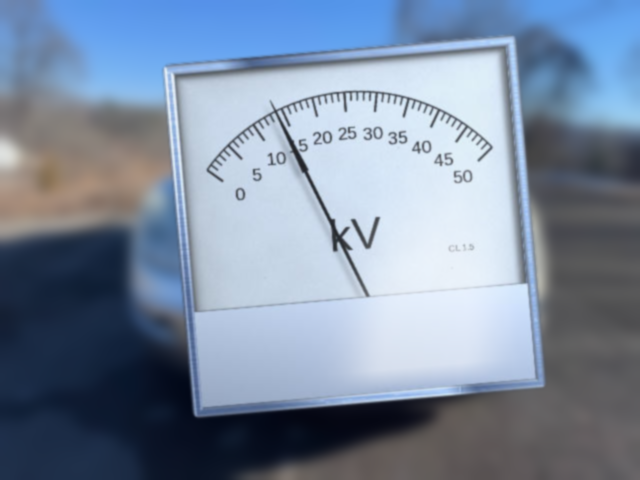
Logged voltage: **14** kV
